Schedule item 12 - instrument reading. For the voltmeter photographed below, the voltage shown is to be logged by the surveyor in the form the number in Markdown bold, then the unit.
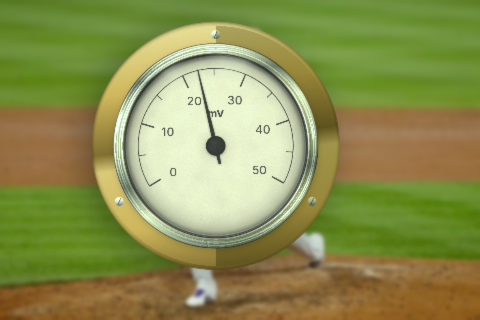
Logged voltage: **22.5** mV
